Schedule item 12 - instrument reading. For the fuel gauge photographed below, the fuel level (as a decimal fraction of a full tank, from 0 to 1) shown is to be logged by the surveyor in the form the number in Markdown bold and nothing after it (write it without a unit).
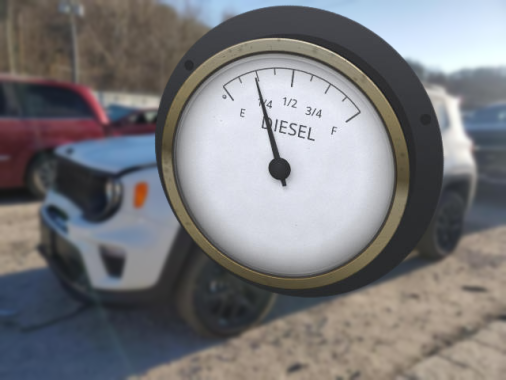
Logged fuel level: **0.25**
